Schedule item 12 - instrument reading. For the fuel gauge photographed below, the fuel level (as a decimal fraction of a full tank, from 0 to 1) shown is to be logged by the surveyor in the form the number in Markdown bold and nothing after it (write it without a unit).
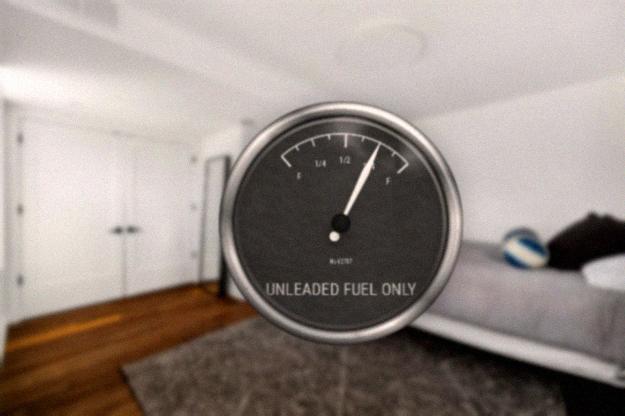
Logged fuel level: **0.75**
